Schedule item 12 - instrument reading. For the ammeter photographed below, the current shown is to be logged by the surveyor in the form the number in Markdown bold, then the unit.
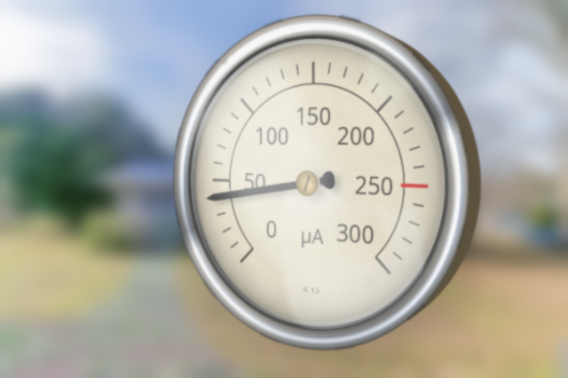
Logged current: **40** µA
